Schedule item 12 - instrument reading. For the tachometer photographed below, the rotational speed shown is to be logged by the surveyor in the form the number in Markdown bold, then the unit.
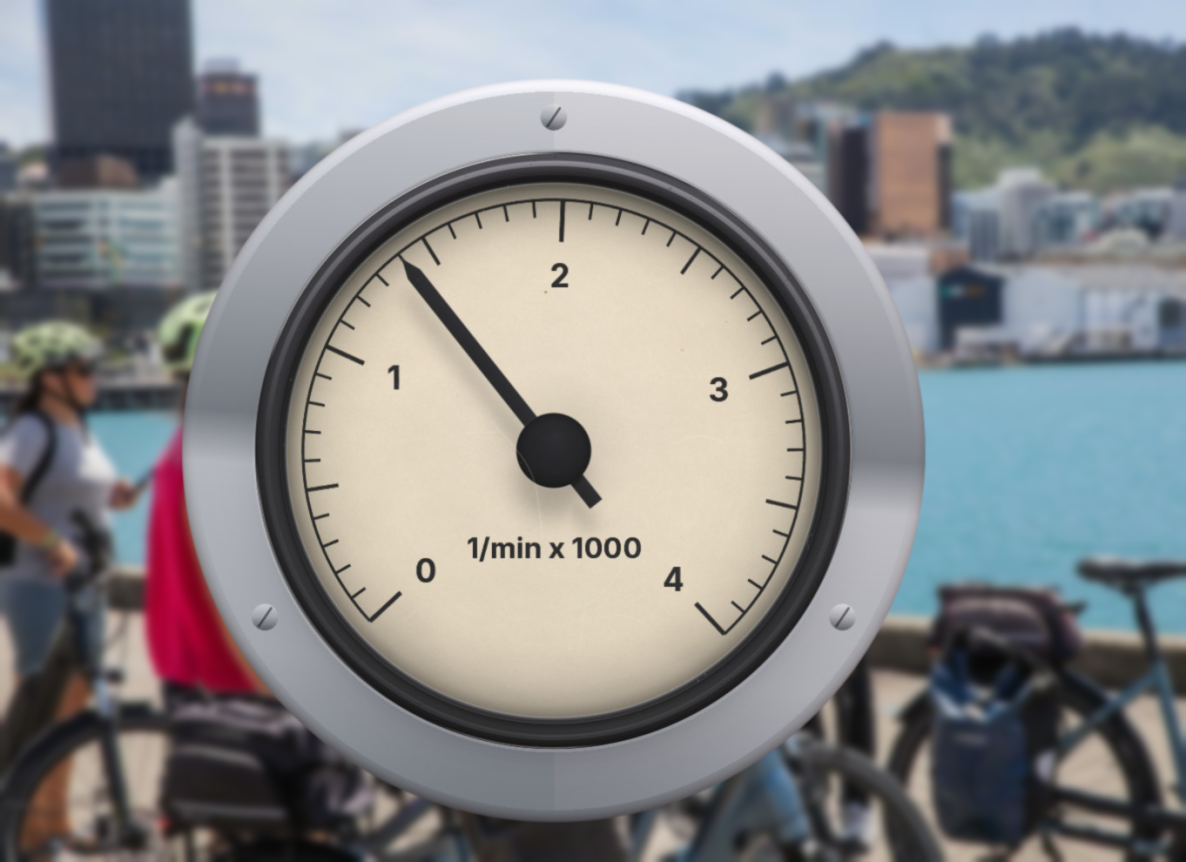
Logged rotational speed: **1400** rpm
